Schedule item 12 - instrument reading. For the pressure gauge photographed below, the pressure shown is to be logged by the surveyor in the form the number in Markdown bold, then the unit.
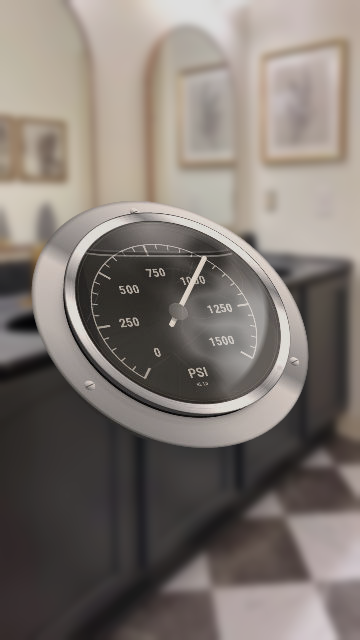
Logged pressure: **1000** psi
